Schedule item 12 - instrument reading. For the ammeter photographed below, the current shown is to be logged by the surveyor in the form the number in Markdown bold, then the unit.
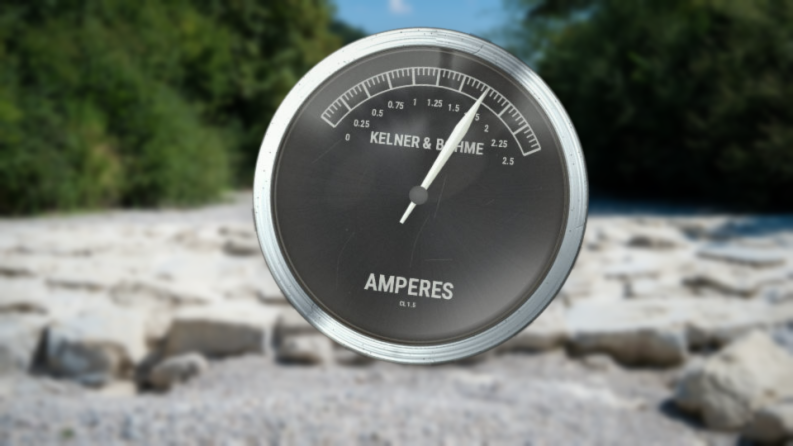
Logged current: **1.75** A
